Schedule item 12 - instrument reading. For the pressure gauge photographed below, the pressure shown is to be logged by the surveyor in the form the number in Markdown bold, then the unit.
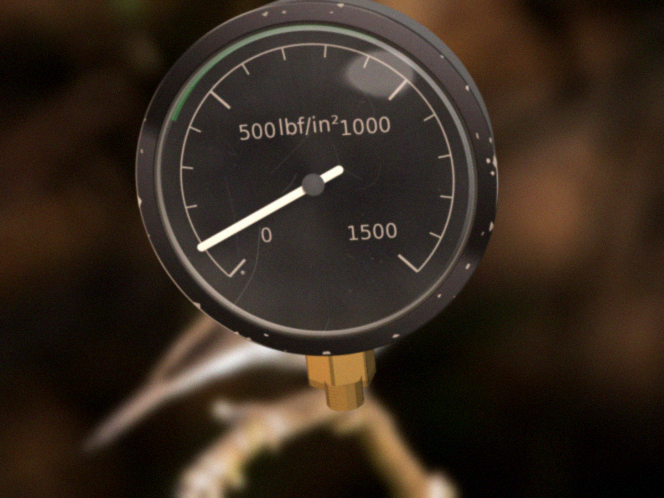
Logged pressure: **100** psi
